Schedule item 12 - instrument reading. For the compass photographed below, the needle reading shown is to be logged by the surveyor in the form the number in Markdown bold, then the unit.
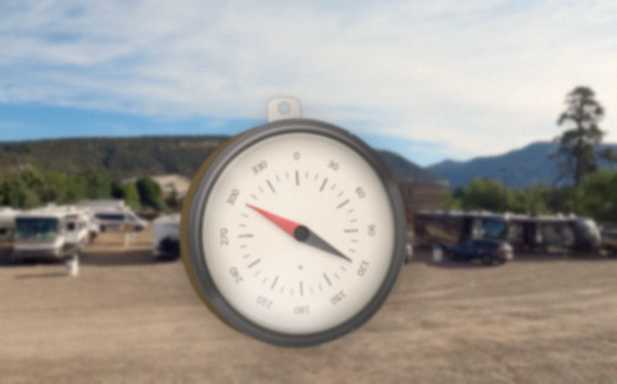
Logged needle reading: **300** °
